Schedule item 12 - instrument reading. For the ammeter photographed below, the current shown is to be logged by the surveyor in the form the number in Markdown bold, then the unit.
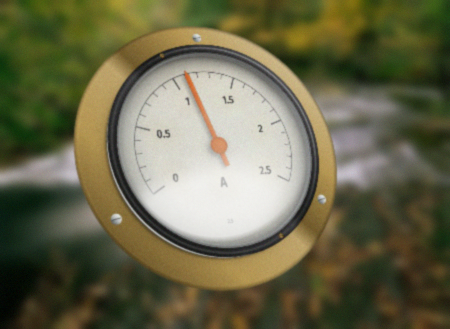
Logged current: **1.1** A
